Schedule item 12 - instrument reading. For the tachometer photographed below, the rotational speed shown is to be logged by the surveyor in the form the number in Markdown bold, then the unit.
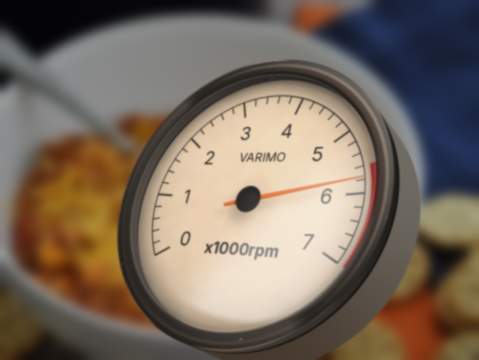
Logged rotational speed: **5800** rpm
